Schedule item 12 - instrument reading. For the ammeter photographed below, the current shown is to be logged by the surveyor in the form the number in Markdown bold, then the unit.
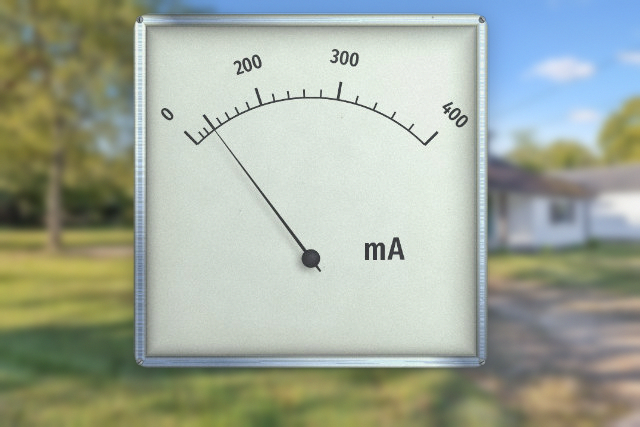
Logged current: **100** mA
